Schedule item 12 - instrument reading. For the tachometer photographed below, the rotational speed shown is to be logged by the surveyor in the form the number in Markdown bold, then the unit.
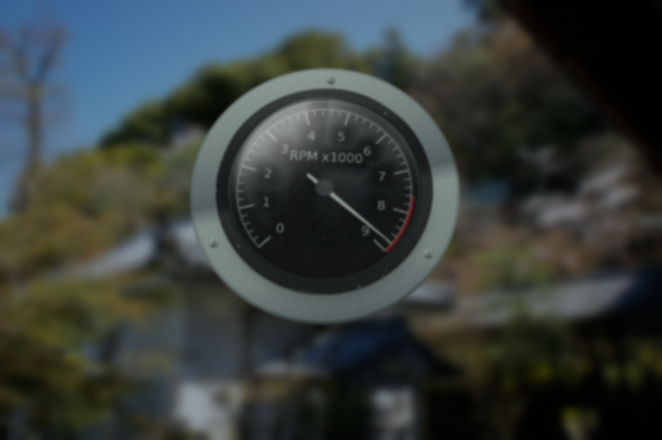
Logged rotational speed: **8800** rpm
